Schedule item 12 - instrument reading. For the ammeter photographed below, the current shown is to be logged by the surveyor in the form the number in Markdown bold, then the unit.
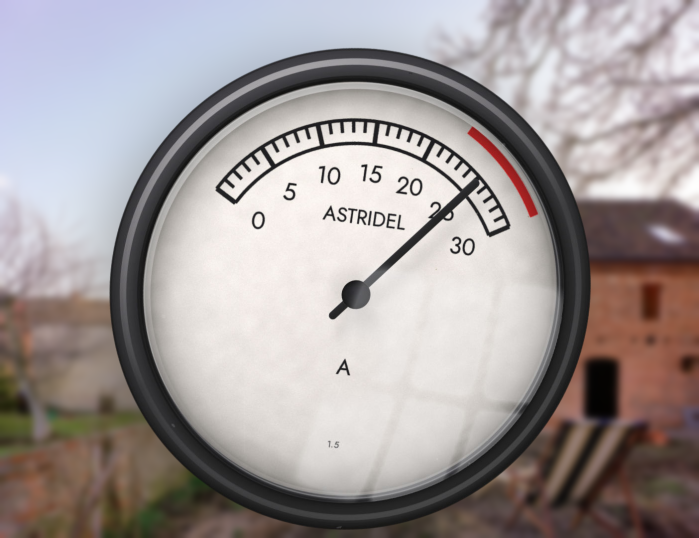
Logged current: **25** A
